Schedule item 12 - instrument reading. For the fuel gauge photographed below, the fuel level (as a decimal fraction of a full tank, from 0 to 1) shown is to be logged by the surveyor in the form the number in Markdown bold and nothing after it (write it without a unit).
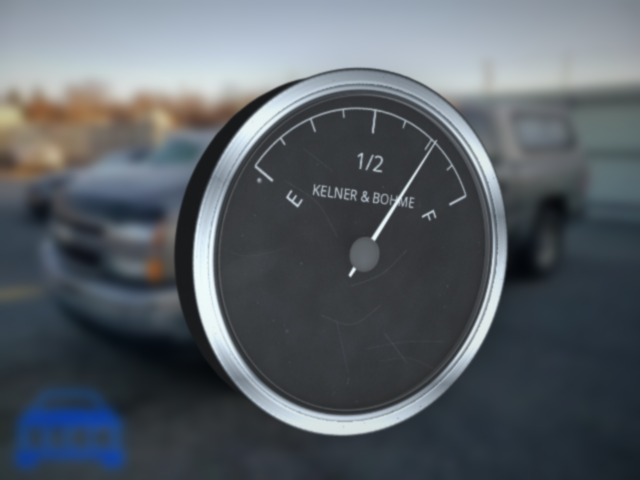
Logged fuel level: **0.75**
